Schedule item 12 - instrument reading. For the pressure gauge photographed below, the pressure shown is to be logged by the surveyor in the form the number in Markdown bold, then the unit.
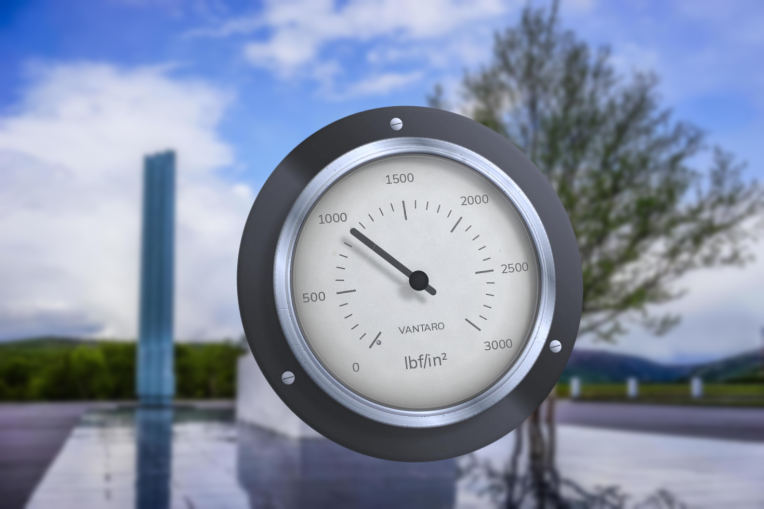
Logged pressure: **1000** psi
